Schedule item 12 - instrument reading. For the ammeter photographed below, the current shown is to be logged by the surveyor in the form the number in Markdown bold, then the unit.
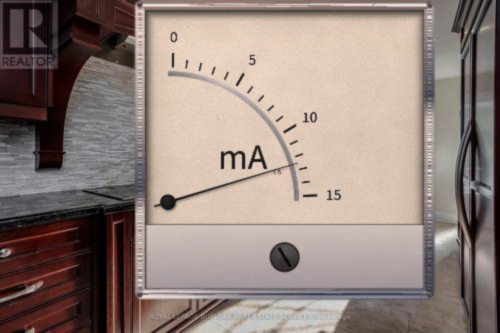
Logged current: **12.5** mA
